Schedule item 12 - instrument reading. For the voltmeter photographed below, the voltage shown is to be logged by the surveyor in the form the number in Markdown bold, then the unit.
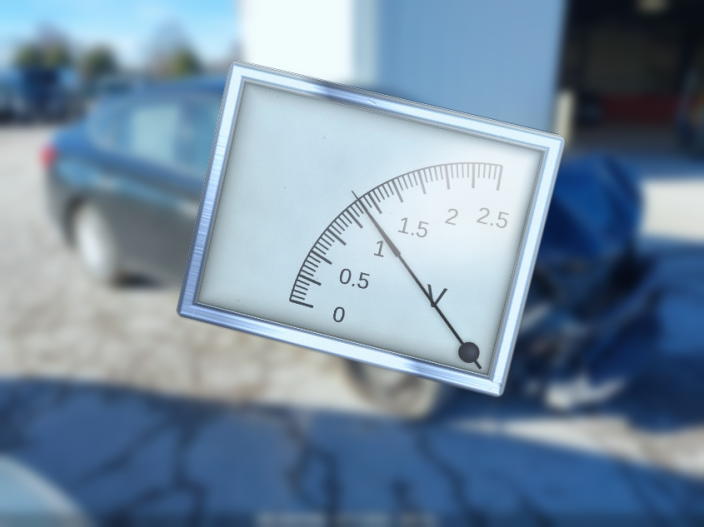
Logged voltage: **1.15** V
